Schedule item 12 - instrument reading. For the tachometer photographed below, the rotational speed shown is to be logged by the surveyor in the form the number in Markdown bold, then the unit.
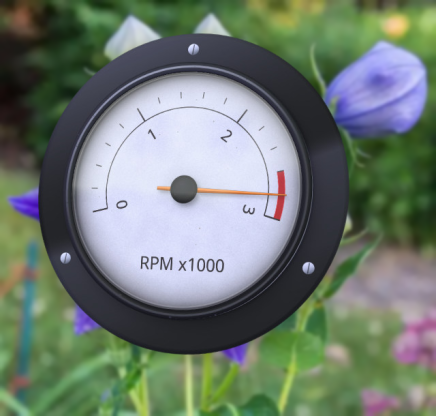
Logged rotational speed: **2800** rpm
